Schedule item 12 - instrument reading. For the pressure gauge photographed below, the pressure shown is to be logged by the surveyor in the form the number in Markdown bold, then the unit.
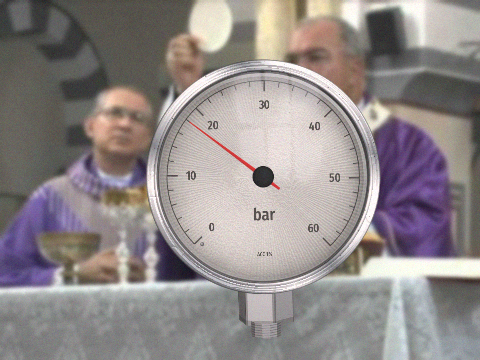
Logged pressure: **18** bar
